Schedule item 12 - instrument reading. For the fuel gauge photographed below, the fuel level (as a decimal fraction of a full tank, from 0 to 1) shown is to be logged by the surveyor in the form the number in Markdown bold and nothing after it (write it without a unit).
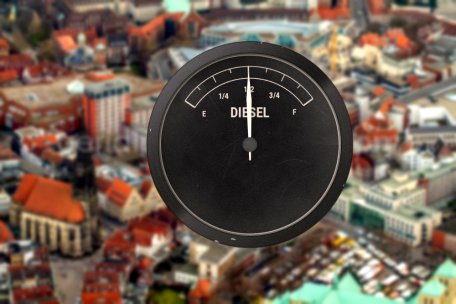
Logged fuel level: **0.5**
